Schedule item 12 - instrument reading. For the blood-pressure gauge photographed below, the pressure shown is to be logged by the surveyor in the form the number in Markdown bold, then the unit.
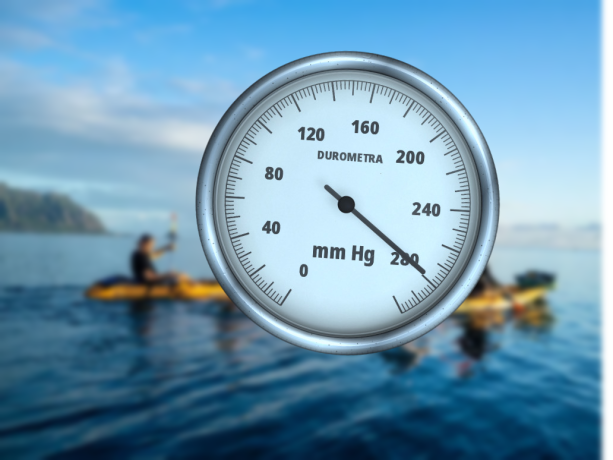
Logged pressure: **278** mmHg
